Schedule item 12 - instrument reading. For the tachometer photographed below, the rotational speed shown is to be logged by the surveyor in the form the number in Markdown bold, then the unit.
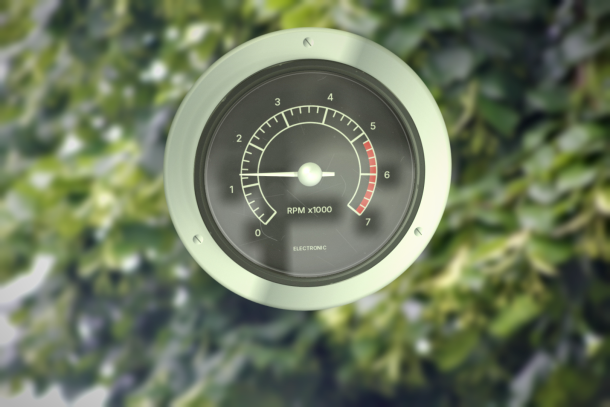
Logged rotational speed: **1300** rpm
